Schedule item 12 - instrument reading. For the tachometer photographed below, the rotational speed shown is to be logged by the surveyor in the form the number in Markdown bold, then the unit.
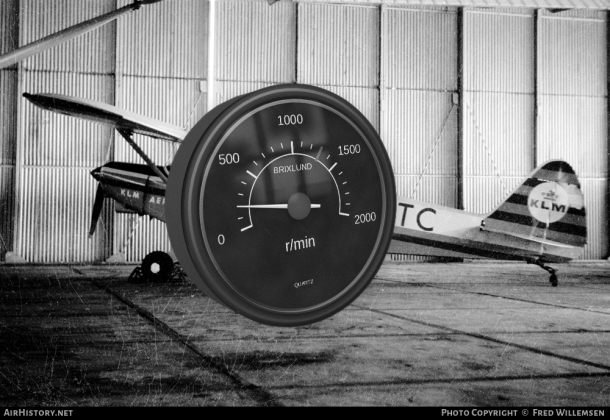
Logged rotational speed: **200** rpm
